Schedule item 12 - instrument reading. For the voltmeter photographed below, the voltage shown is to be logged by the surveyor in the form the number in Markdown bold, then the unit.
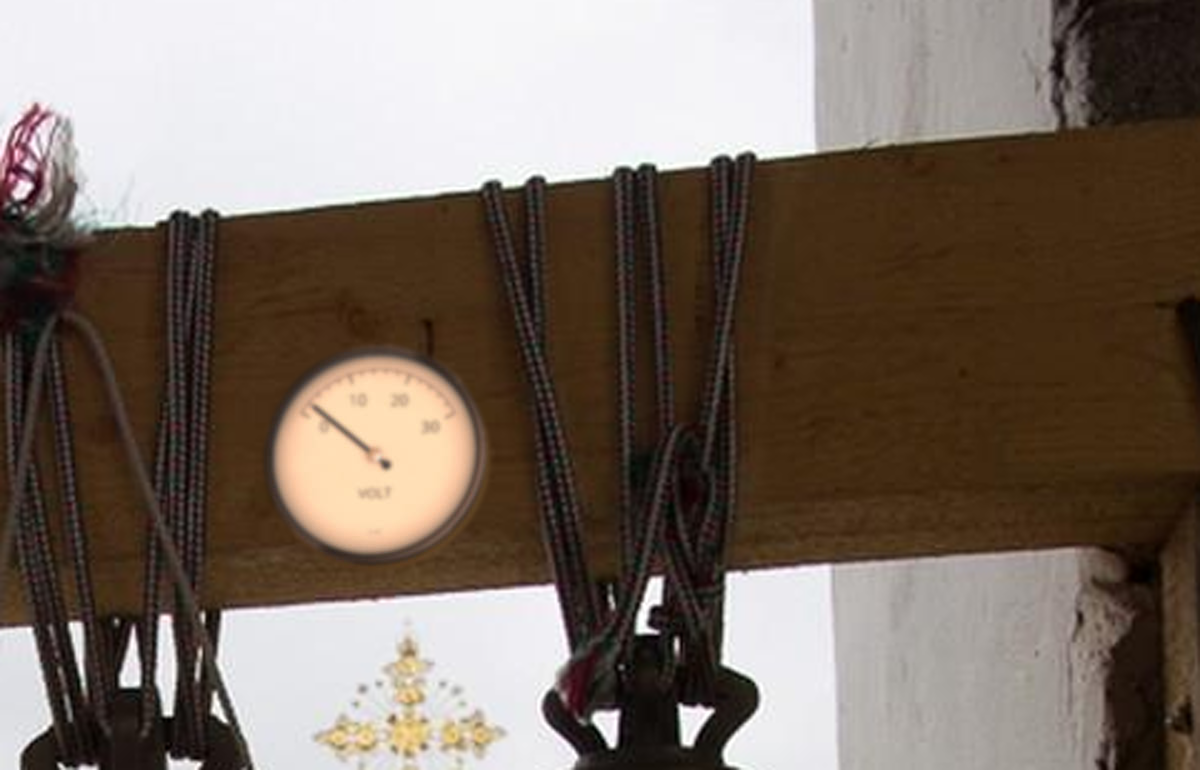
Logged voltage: **2** V
